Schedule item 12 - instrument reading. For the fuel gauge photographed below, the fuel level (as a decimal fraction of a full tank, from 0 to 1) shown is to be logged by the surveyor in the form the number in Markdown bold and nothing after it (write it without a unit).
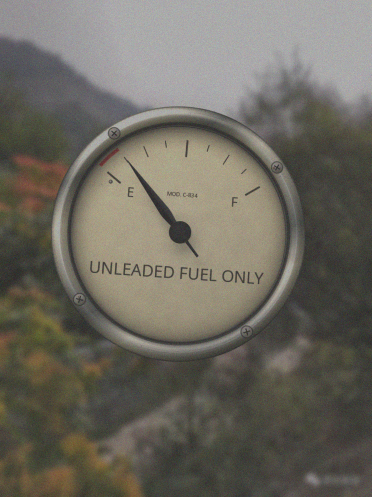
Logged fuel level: **0.125**
